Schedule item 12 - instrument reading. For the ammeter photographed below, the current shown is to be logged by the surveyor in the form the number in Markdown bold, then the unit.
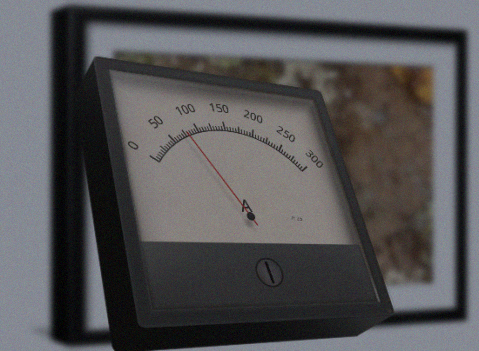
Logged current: **75** A
